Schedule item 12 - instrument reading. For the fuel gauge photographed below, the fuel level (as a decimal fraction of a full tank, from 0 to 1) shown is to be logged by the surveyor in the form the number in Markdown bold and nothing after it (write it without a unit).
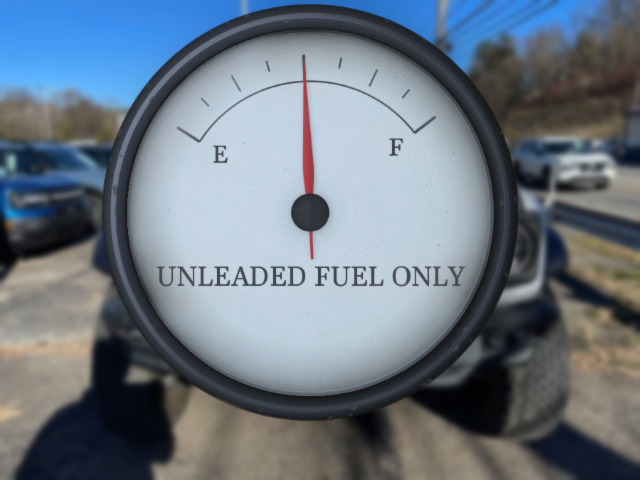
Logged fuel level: **0.5**
